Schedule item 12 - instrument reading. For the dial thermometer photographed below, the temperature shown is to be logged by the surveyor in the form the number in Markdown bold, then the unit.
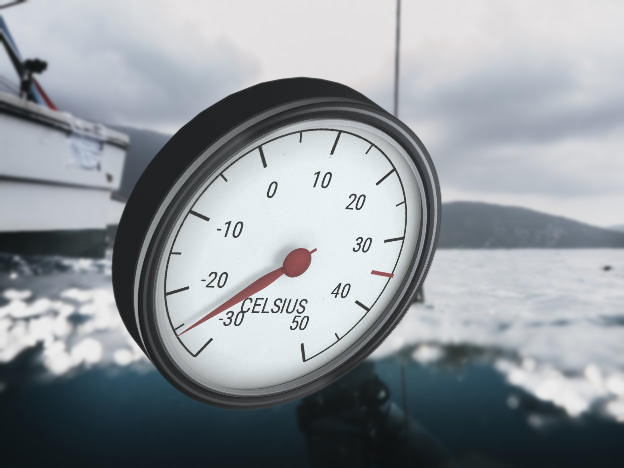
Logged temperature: **-25** °C
